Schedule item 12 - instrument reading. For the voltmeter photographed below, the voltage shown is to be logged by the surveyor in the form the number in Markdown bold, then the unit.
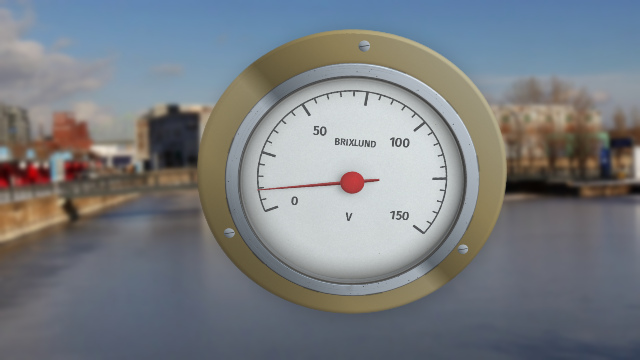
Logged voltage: **10** V
